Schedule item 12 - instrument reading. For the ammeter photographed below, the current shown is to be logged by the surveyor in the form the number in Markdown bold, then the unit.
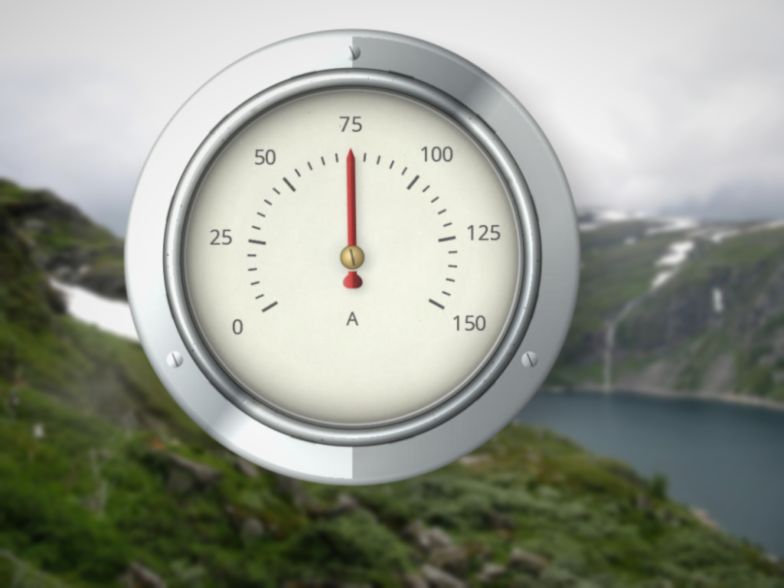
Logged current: **75** A
